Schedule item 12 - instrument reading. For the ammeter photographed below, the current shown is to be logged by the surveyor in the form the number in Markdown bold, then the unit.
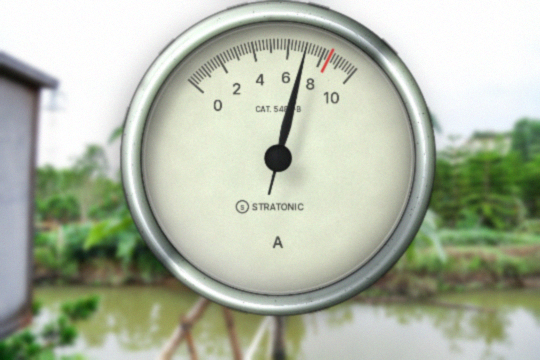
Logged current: **7** A
